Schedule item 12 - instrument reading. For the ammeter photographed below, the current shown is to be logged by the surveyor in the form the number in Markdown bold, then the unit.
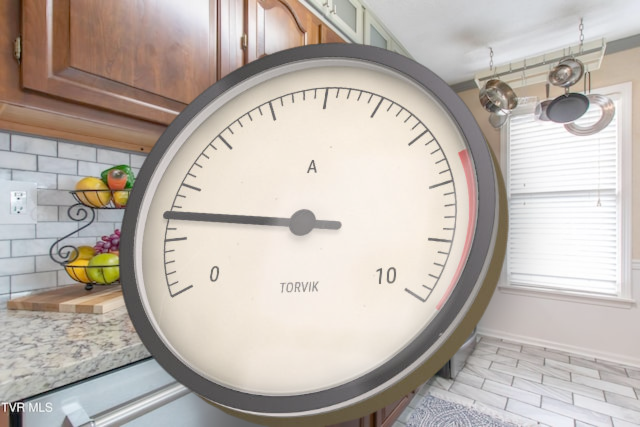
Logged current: **1.4** A
